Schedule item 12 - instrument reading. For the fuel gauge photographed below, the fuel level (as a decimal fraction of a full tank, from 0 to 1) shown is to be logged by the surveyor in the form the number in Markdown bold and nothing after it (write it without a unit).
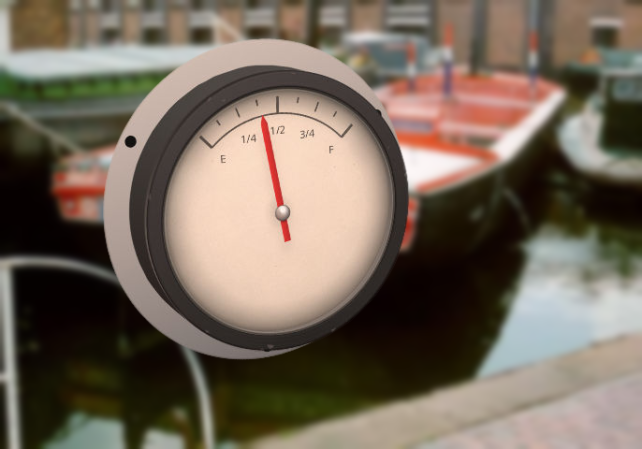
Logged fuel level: **0.375**
